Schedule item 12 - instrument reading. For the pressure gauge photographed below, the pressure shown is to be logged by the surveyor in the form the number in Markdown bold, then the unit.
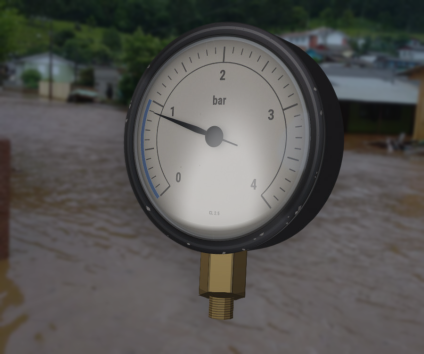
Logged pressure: **0.9** bar
